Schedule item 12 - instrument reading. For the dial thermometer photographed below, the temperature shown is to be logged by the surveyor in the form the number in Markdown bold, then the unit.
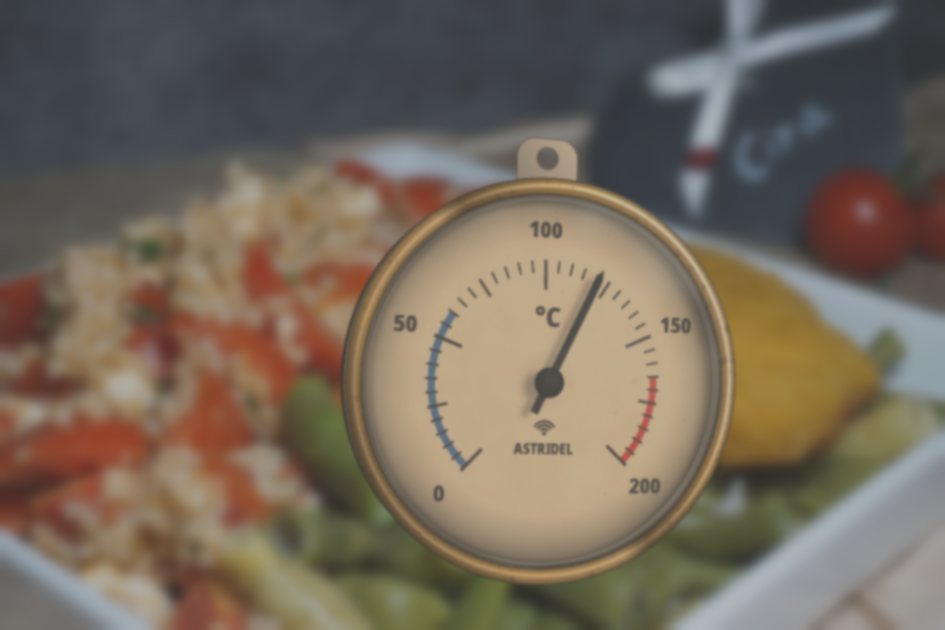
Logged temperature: **120** °C
